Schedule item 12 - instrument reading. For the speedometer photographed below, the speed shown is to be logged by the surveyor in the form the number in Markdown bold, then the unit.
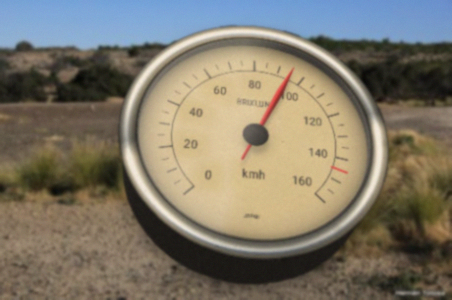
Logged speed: **95** km/h
